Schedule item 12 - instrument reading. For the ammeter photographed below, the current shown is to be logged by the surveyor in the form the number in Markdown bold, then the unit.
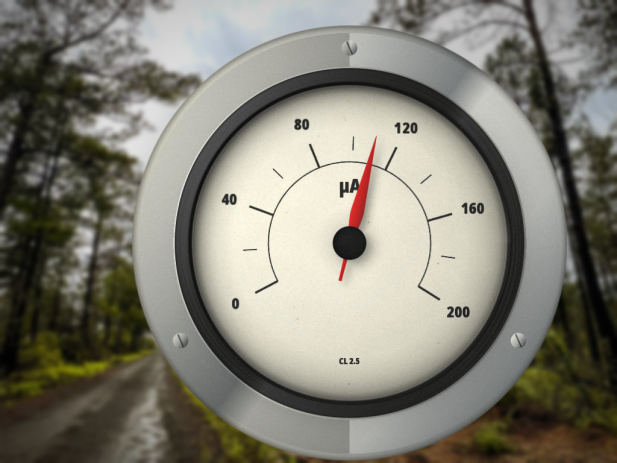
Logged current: **110** µA
